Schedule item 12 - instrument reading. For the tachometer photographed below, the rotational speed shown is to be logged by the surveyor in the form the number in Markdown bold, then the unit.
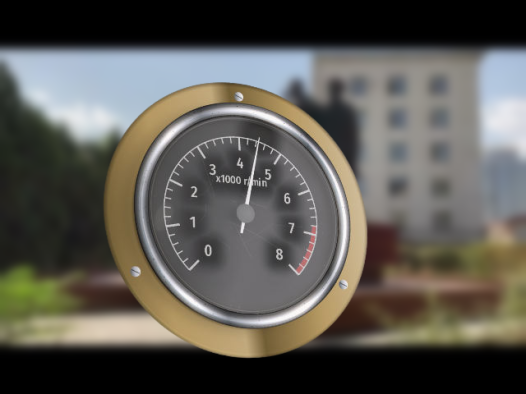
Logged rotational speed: **4400** rpm
